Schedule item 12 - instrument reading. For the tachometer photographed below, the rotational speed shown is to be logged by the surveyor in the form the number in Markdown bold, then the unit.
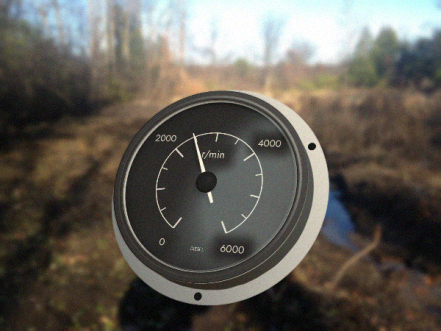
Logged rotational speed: **2500** rpm
